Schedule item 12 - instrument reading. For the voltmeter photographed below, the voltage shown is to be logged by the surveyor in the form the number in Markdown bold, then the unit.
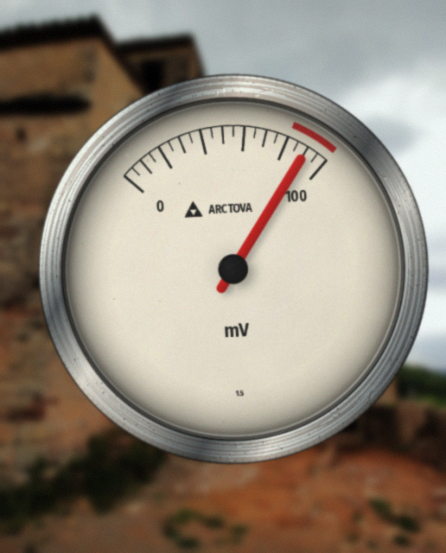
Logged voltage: **90** mV
